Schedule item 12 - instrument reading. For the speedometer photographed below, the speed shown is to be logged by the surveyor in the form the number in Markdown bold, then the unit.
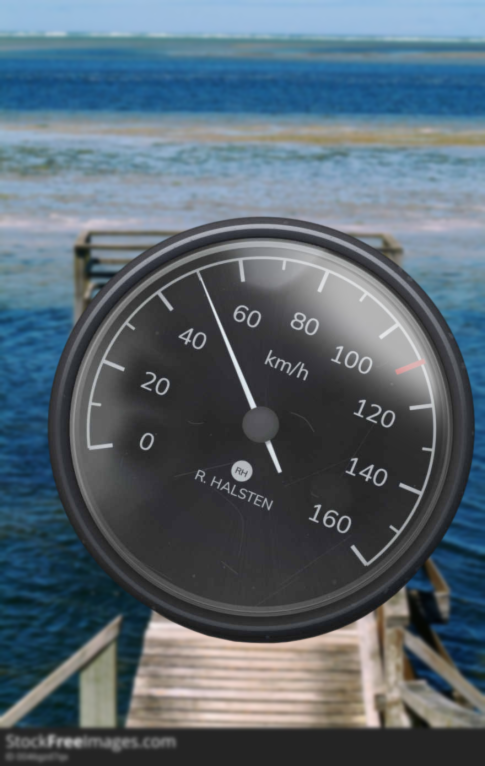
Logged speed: **50** km/h
